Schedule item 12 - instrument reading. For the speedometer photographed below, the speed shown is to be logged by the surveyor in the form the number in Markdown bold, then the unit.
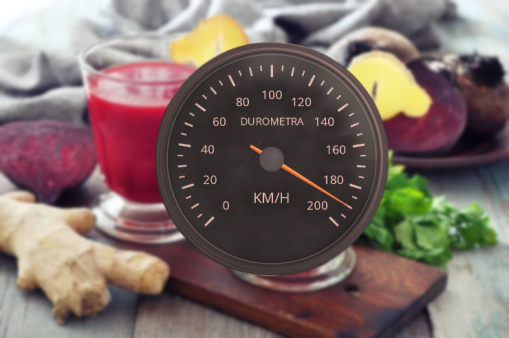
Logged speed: **190** km/h
